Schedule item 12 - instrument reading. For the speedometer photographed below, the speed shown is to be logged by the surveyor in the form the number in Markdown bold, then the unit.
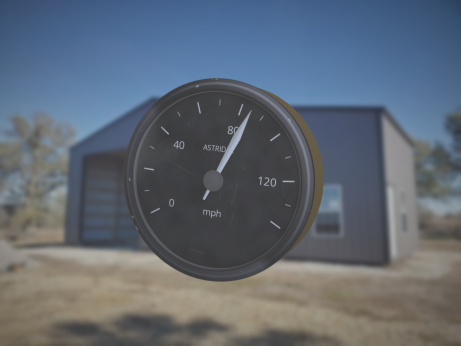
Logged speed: **85** mph
